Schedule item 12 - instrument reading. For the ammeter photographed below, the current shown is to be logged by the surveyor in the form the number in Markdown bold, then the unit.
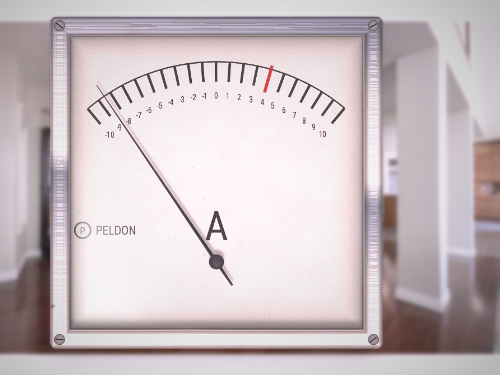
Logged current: **-8.5** A
